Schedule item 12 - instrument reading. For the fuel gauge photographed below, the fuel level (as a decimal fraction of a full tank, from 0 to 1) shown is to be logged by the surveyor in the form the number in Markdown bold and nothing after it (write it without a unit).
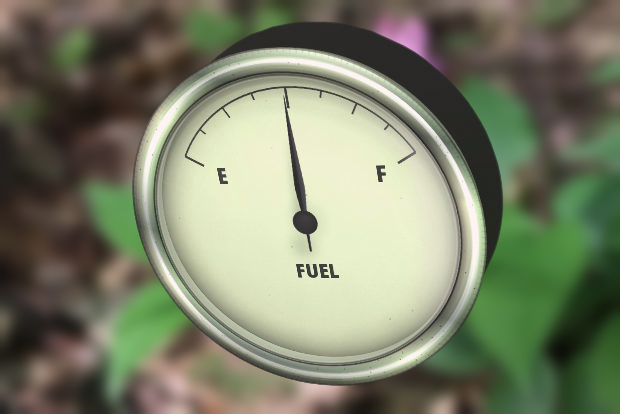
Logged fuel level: **0.5**
